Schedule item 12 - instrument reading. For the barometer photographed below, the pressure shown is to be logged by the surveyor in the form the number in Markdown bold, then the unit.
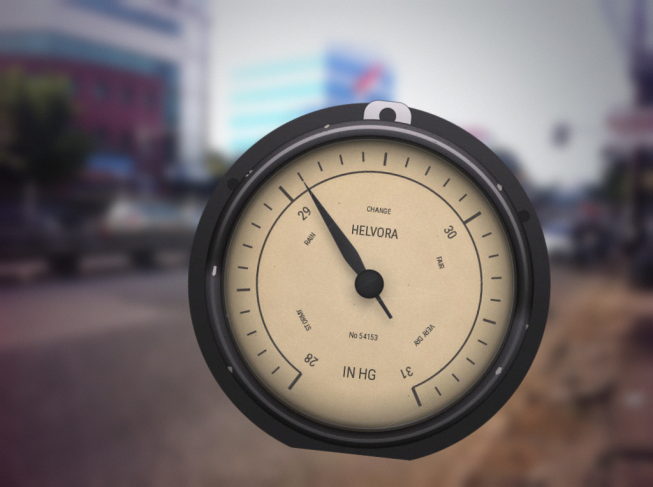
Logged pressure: **29.1** inHg
